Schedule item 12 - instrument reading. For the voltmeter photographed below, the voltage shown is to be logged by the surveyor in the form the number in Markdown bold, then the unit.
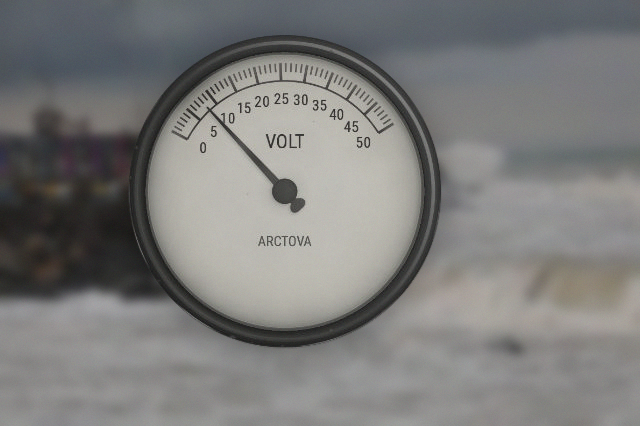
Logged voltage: **8** V
